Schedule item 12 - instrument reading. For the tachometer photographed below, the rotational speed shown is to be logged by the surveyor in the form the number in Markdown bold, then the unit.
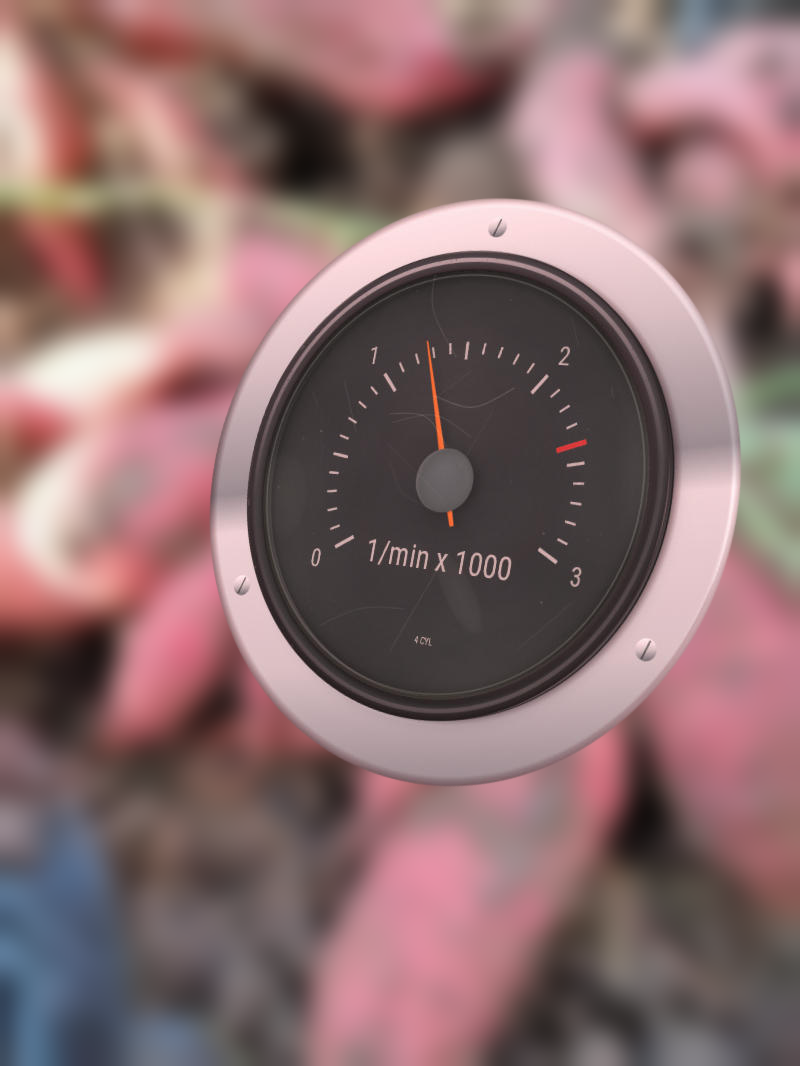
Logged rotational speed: **1300** rpm
